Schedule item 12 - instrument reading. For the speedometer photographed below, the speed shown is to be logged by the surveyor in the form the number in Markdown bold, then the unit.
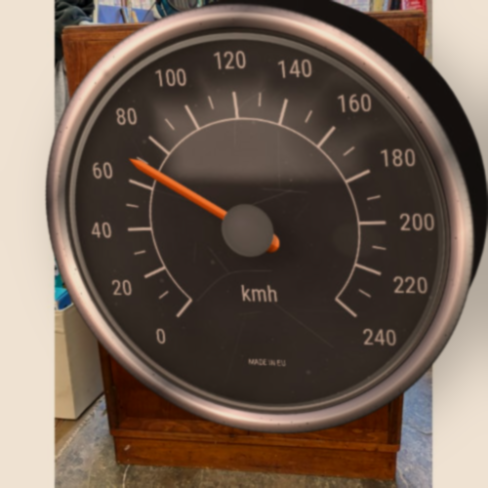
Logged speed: **70** km/h
